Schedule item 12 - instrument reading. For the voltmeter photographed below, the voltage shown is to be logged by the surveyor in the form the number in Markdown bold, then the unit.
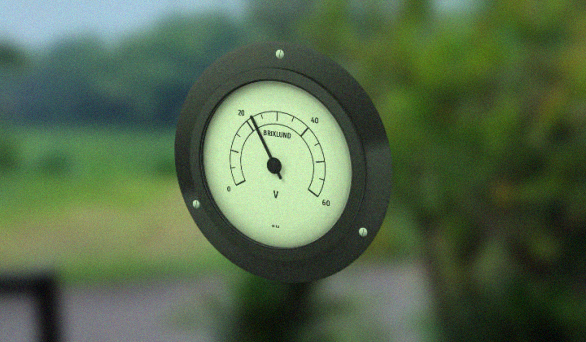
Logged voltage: **22.5** V
